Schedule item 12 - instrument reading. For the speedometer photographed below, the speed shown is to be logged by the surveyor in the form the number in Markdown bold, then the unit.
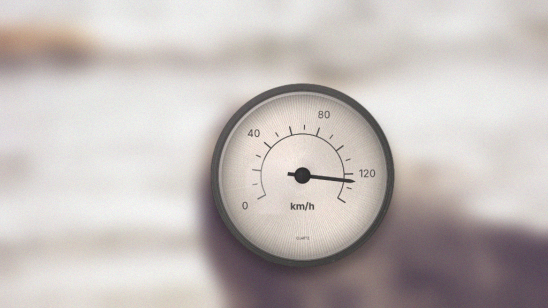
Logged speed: **125** km/h
